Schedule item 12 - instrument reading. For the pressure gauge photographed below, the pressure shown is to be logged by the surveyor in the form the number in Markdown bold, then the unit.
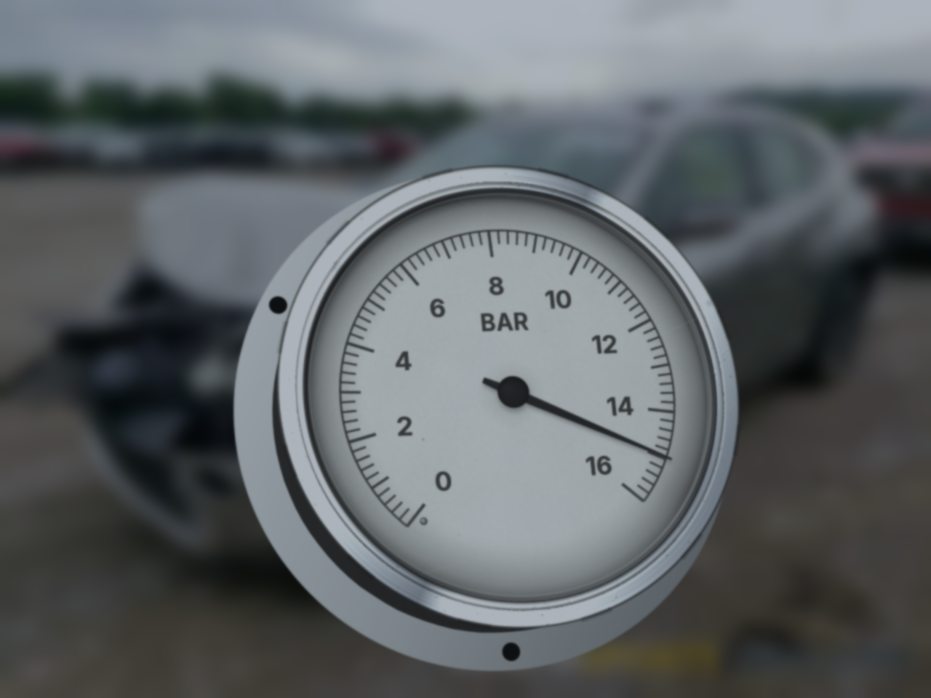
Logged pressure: **15** bar
